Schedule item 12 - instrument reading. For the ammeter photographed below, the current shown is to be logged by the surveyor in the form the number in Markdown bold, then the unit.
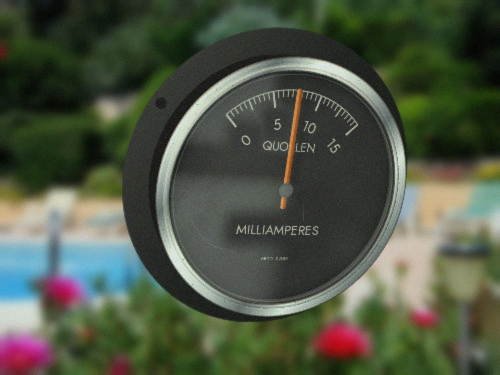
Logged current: **7.5** mA
